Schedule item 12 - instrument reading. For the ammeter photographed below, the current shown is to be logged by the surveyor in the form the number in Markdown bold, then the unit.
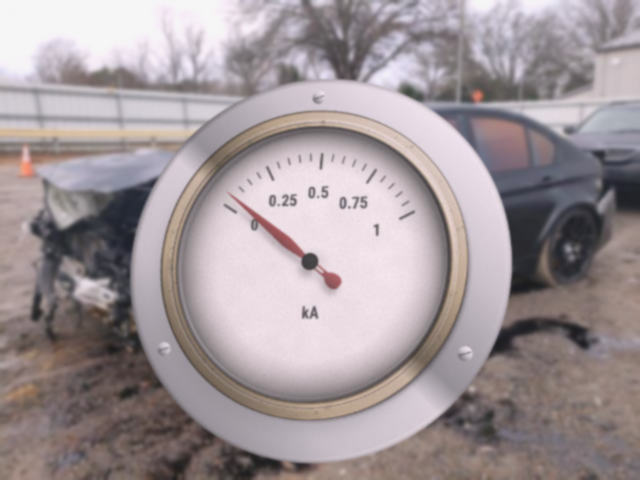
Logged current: **0.05** kA
